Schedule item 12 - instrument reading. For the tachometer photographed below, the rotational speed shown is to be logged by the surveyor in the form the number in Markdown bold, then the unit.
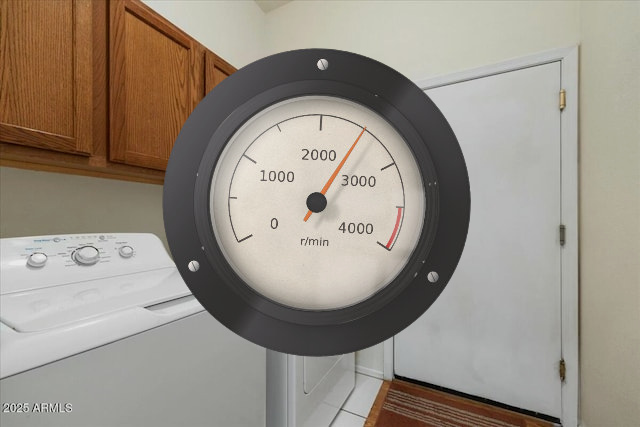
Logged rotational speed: **2500** rpm
